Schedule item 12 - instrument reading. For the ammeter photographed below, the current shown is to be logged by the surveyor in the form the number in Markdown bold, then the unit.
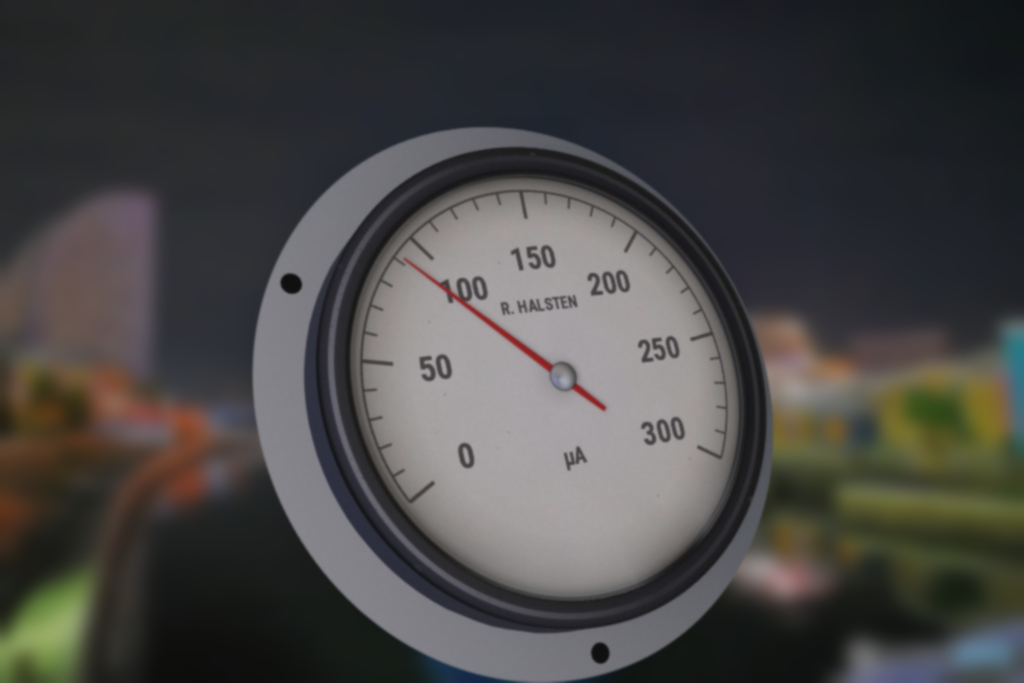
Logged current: **90** µA
